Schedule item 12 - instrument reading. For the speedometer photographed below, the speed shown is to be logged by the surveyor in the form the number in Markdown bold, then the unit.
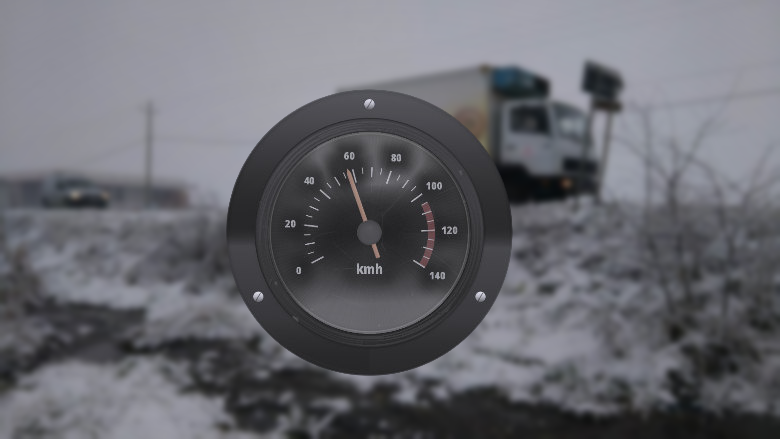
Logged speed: **57.5** km/h
